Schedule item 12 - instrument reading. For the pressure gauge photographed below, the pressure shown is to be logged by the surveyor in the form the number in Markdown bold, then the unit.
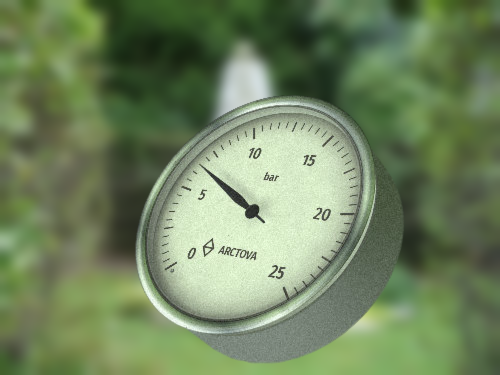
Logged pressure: **6.5** bar
